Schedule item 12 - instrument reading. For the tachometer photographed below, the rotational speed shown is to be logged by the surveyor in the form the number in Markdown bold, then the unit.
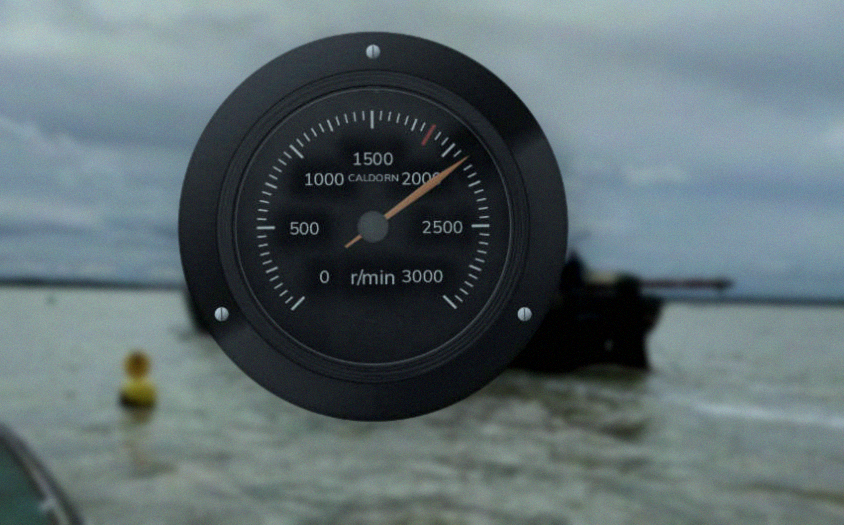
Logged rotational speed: **2100** rpm
